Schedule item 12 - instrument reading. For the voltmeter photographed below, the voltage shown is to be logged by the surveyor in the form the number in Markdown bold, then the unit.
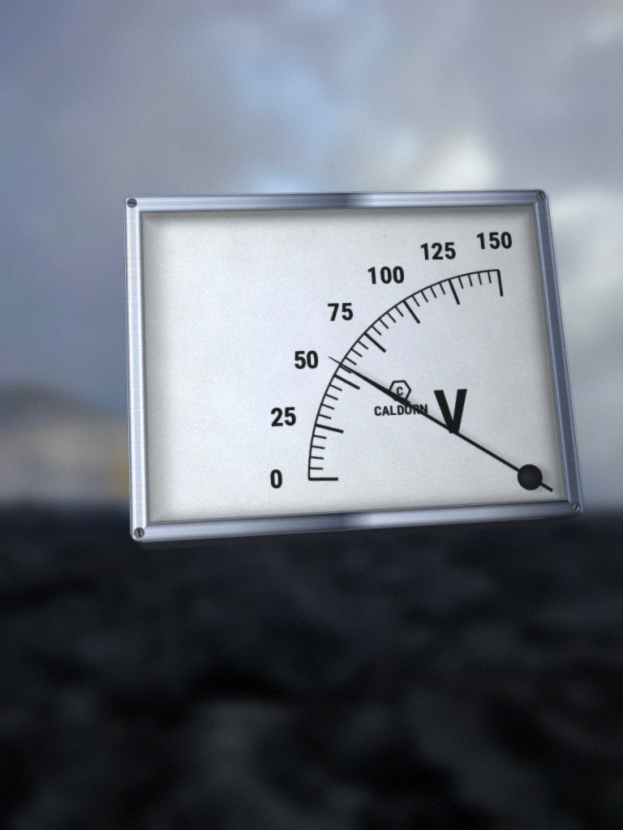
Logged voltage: **55** V
